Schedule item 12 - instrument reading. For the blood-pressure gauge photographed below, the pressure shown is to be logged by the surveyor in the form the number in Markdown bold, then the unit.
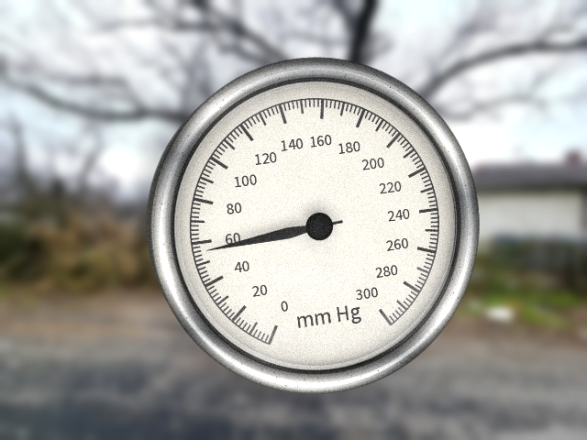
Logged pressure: **56** mmHg
